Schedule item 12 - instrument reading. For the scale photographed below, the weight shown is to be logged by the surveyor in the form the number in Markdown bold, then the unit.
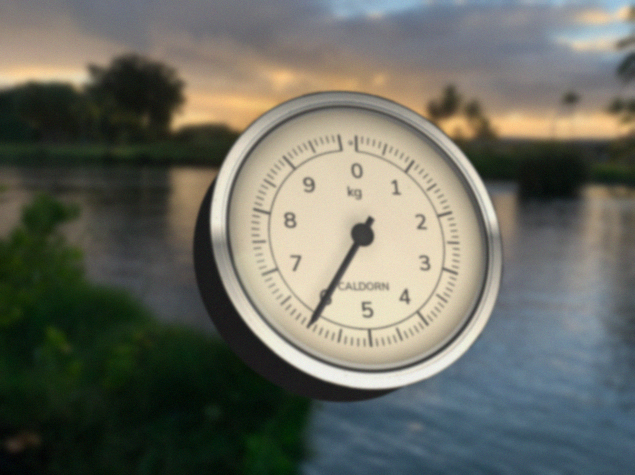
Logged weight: **6** kg
